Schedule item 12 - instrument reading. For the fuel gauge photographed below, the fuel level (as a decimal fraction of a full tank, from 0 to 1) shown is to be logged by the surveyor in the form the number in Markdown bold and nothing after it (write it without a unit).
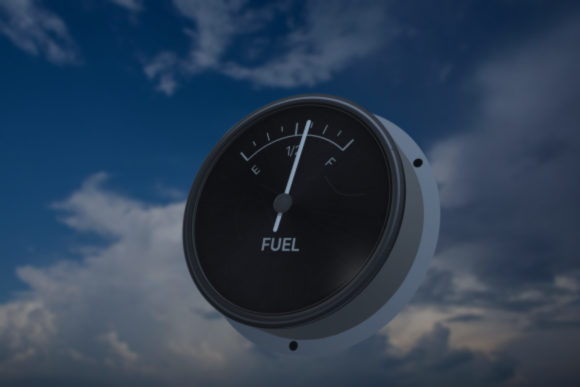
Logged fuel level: **0.625**
